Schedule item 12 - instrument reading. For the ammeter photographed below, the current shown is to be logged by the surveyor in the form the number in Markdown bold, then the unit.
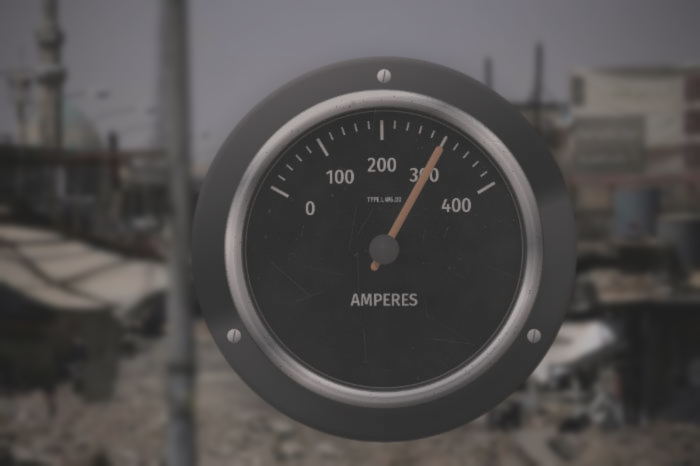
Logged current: **300** A
